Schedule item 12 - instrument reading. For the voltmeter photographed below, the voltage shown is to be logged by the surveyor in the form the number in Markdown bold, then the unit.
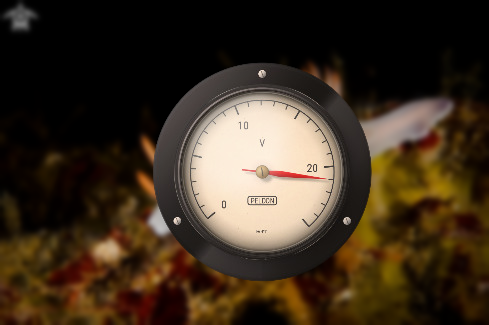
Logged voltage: **21** V
